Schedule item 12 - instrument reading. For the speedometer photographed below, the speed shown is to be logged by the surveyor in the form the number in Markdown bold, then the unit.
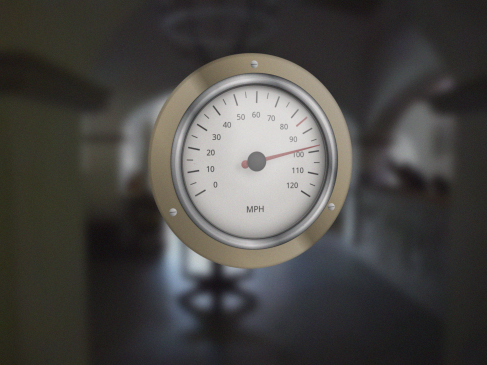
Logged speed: **97.5** mph
